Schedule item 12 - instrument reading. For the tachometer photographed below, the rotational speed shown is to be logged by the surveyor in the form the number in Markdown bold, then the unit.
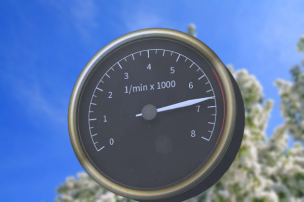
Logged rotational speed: **6750** rpm
